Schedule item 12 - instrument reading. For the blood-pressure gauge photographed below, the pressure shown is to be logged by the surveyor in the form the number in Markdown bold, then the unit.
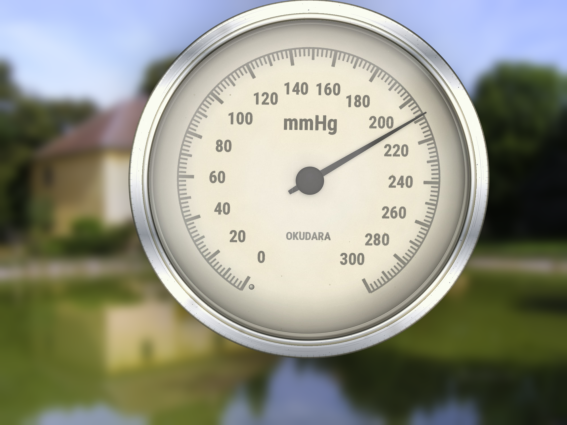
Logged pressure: **208** mmHg
